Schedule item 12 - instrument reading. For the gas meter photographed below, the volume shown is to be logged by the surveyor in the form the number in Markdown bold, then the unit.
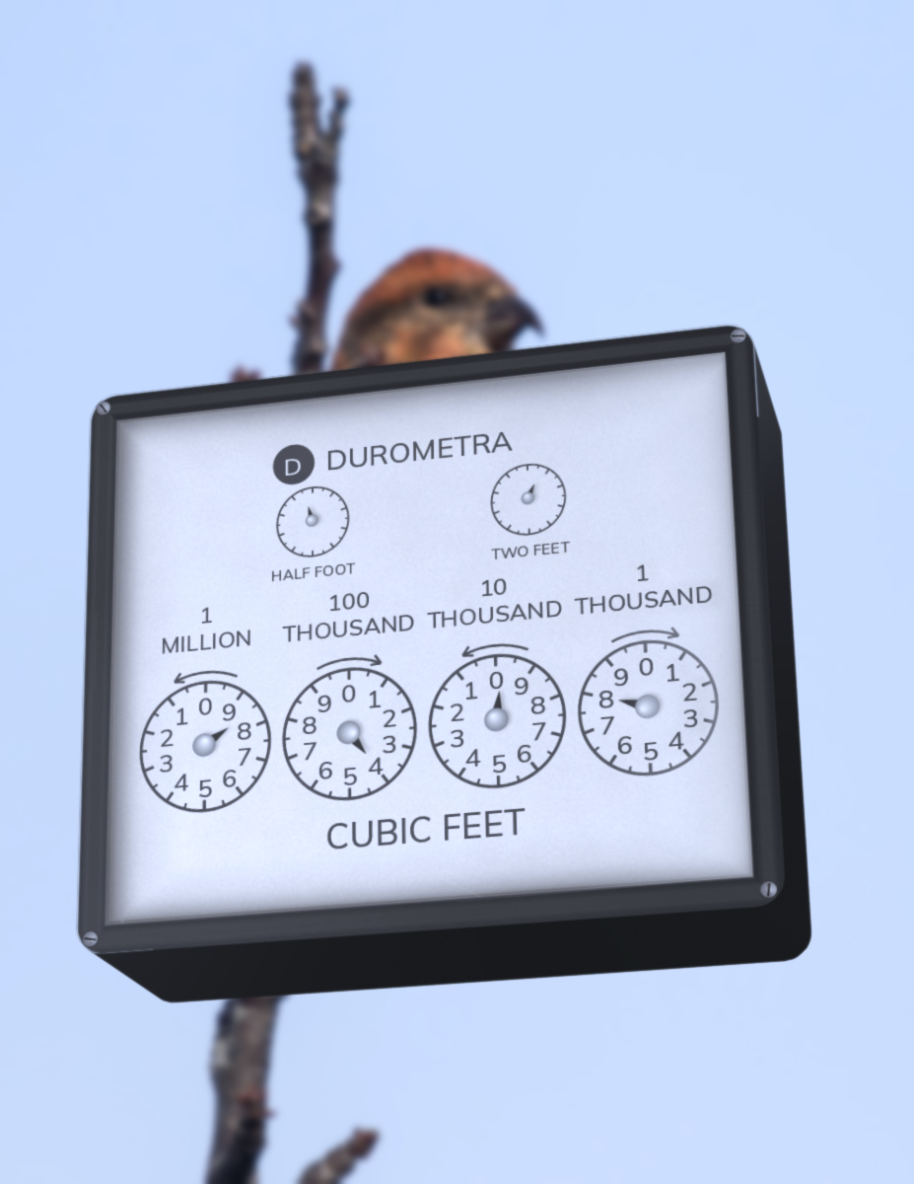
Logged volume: **839800** ft³
